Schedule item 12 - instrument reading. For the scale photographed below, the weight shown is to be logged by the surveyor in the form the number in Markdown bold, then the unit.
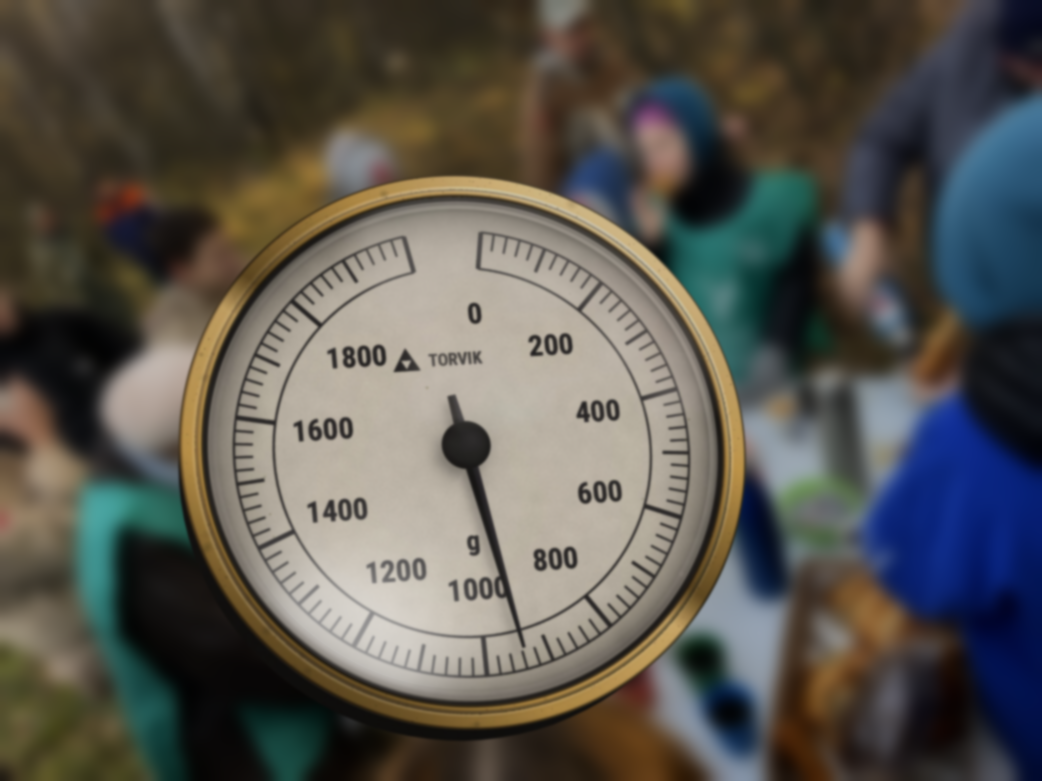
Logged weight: **940** g
